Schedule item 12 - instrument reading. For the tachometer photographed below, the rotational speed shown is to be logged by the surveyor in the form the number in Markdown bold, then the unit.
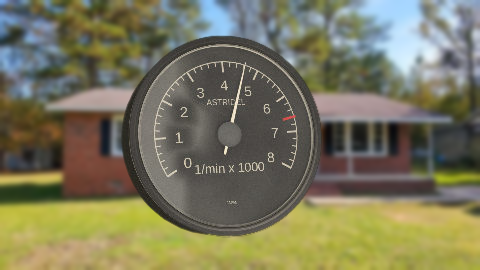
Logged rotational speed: **4600** rpm
